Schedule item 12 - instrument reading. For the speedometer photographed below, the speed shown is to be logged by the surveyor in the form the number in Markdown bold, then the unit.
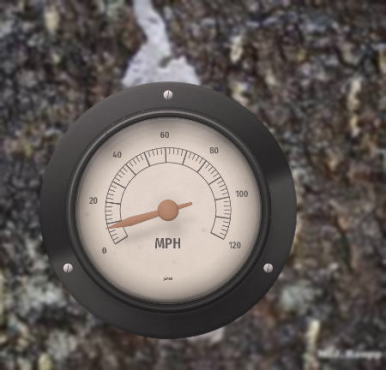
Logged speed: **8** mph
